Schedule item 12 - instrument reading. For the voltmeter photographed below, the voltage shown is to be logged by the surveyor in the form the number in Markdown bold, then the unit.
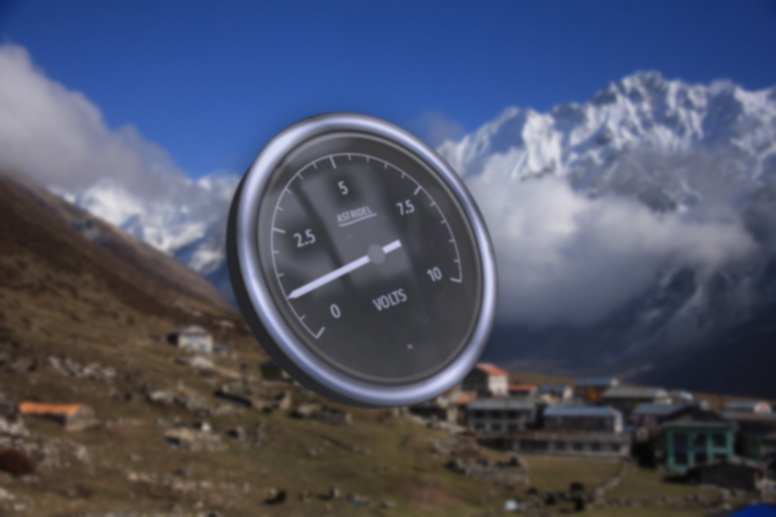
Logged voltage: **1** V
